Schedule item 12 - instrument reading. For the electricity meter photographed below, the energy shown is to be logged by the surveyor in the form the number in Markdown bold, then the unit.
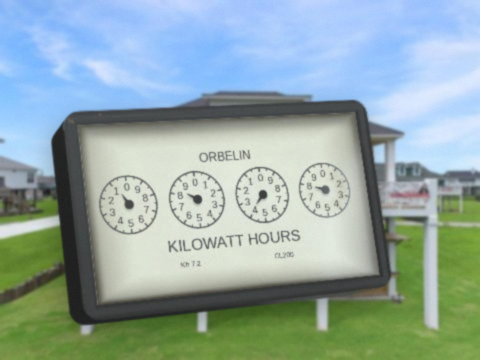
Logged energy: **838** kWh
